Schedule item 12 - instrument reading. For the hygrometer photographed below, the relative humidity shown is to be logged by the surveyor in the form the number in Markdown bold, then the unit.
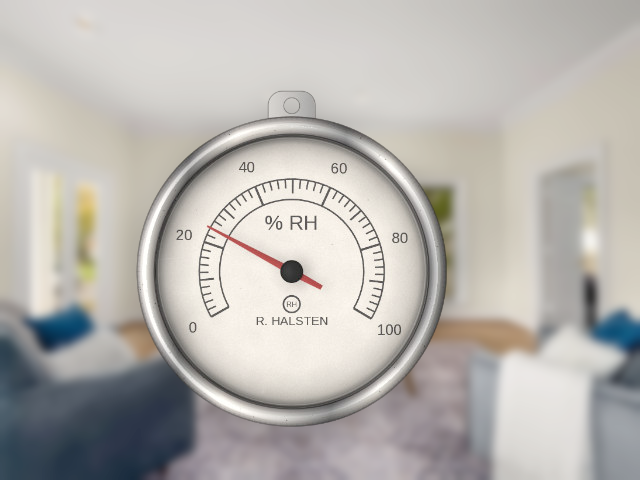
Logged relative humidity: **24** %
